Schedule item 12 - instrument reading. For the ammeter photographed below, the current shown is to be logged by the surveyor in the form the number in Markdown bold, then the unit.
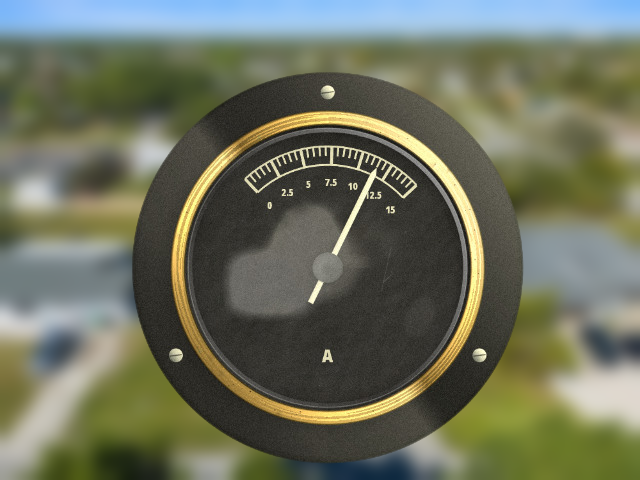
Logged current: **11.5** A
